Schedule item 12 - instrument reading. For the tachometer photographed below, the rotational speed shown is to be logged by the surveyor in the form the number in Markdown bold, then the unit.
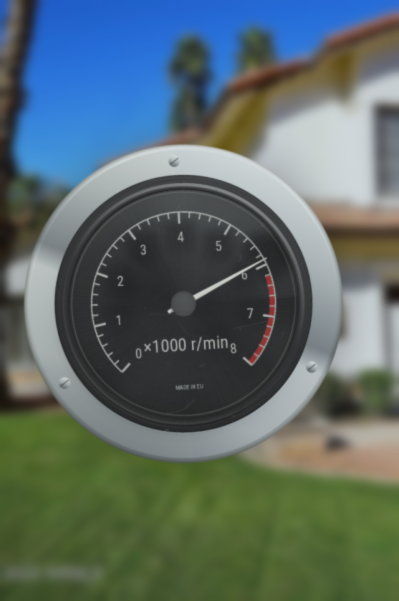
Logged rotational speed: **5900** rpm
